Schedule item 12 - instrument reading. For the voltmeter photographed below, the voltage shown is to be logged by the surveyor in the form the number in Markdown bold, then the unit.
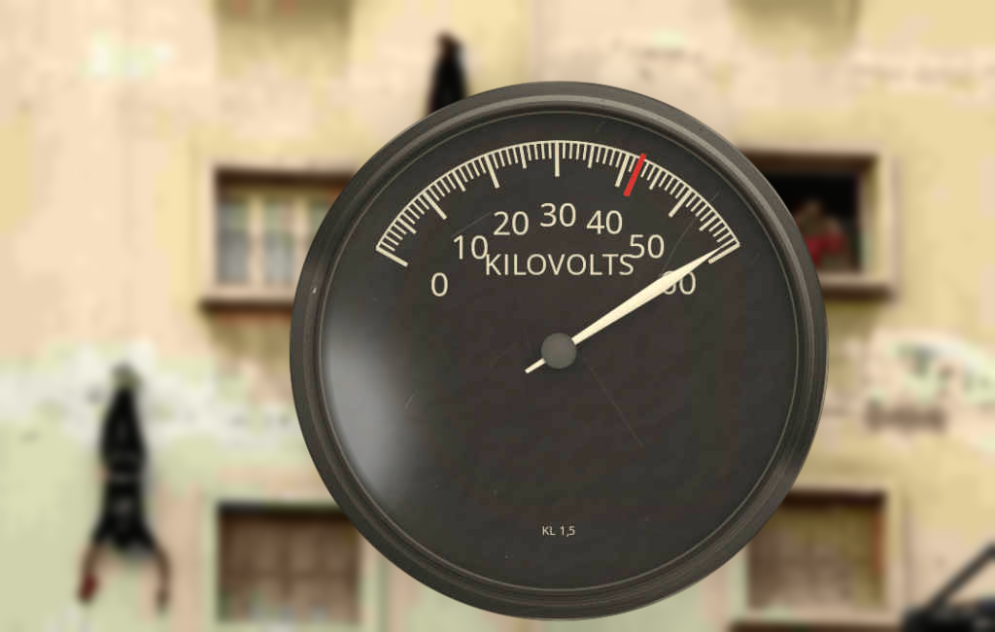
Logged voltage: **59** kV
